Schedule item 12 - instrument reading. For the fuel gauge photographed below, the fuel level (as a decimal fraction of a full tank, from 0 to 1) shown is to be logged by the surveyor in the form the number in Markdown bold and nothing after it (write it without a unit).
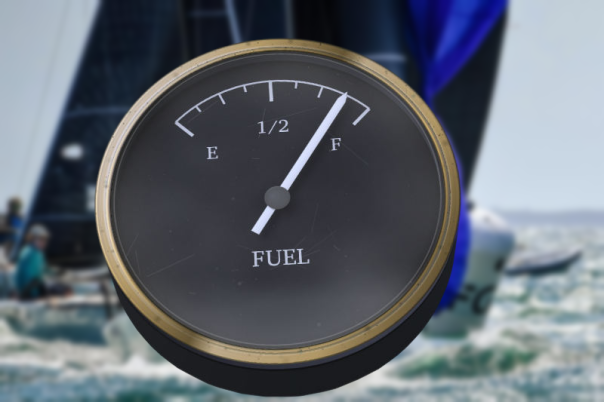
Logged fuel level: **0.875**
